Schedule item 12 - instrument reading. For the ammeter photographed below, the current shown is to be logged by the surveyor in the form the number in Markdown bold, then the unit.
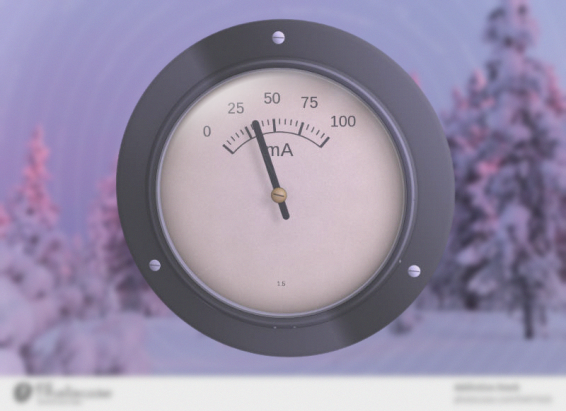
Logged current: **35** mA
